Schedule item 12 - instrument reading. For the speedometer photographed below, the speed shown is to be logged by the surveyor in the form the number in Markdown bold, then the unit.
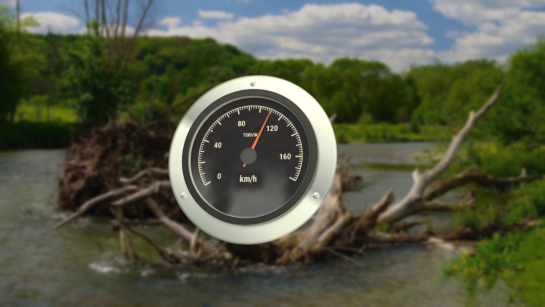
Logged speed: **110** km/h
